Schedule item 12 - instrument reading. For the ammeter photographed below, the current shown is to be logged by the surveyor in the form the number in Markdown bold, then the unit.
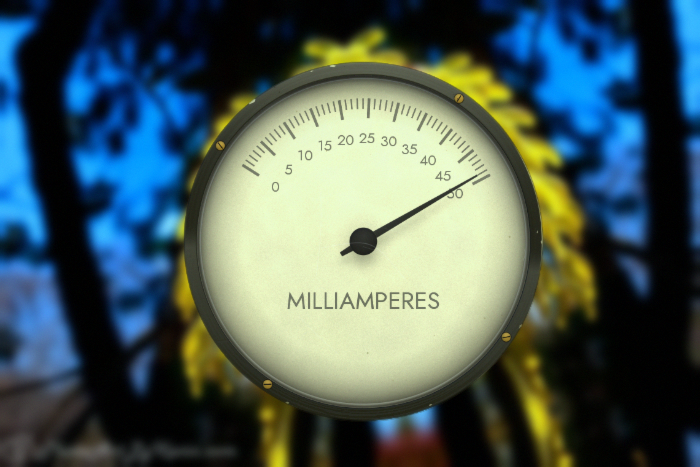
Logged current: **49** mA
